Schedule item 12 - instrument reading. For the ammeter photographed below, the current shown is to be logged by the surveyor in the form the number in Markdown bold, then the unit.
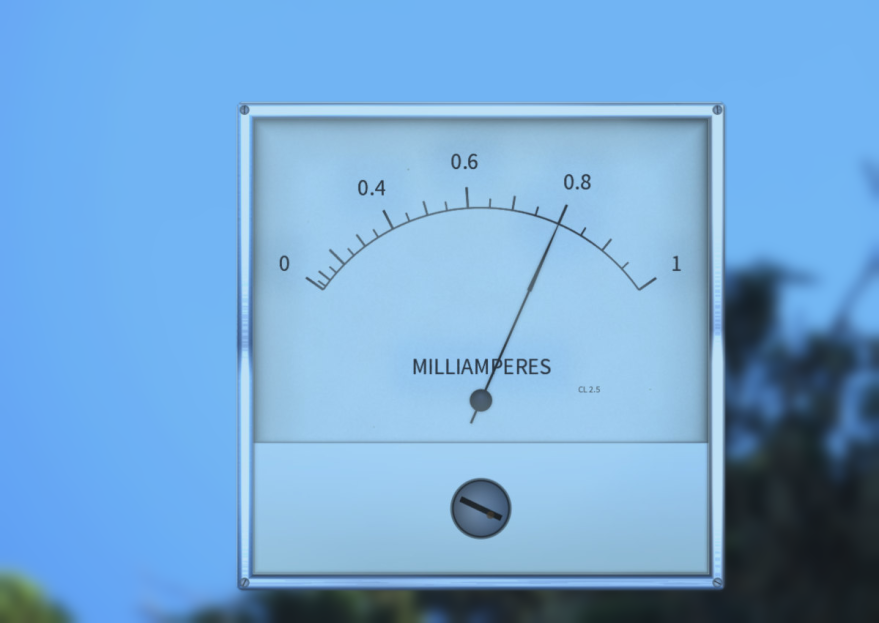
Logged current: **0.8** mA
